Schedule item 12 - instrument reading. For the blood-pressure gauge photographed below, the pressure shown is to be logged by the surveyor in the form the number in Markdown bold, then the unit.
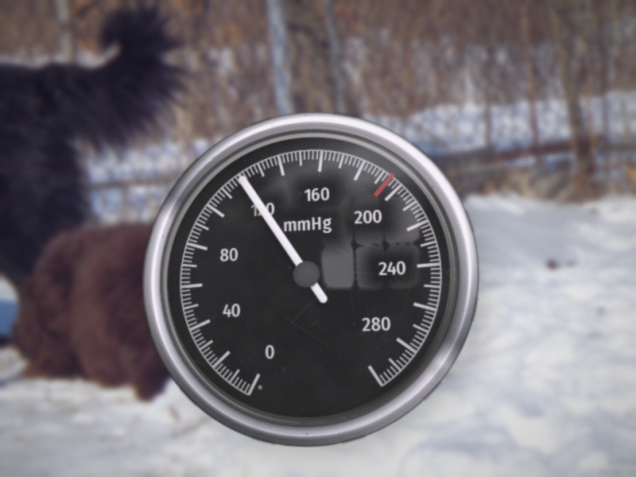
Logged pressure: **120** mmHg
